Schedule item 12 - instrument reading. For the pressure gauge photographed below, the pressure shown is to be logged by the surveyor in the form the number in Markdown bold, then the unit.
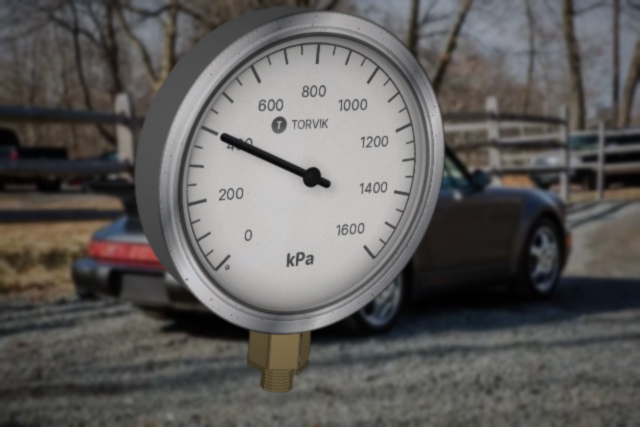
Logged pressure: **400** kPa
